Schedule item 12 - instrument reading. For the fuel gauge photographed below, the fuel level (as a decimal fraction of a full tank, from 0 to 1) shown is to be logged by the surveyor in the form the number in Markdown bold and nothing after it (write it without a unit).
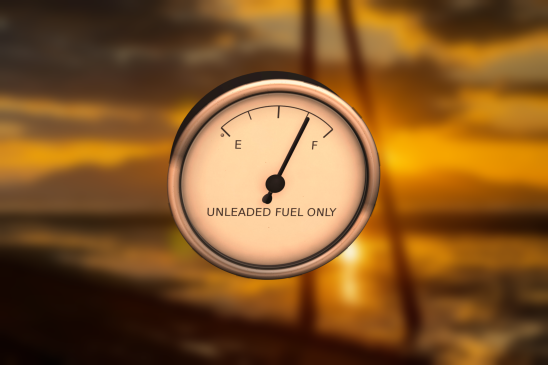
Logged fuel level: **0.75**
